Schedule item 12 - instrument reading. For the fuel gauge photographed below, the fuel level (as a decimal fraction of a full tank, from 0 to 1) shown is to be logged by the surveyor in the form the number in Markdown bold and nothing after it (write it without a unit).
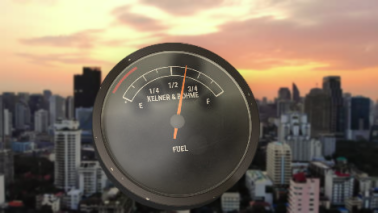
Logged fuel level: **0.625**
